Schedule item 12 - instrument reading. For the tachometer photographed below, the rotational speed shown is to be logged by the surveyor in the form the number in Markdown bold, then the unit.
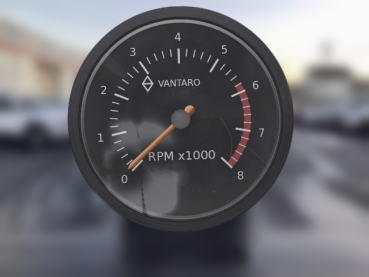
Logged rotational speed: **100** rpm
